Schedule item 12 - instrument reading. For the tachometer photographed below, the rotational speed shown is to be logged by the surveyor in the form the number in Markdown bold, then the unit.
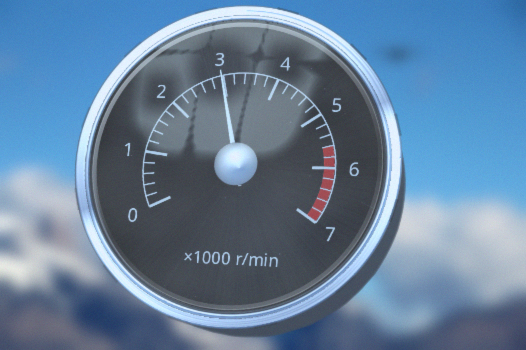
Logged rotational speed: **3000** rpm
